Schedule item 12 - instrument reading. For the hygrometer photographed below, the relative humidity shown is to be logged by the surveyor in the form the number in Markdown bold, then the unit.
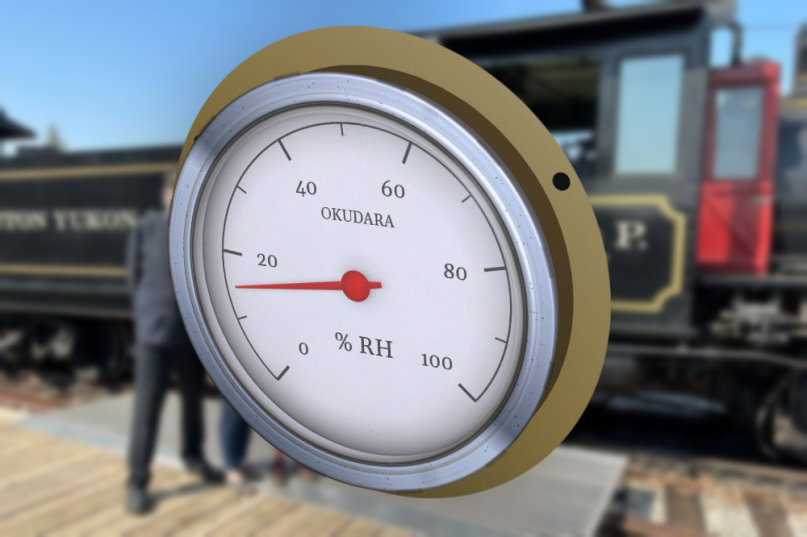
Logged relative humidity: **15** %
